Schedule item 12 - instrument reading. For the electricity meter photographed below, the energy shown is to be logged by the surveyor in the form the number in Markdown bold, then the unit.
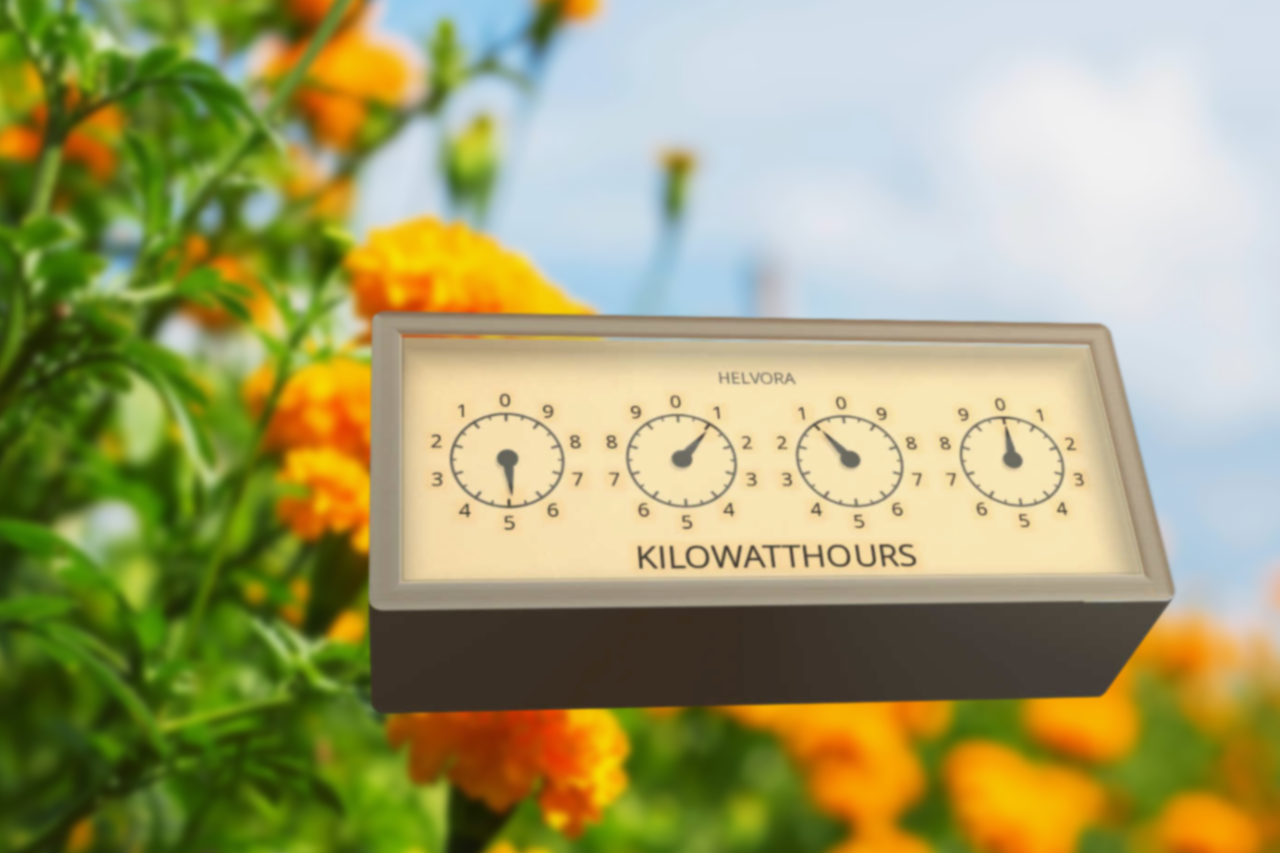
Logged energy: **5110** kWh
